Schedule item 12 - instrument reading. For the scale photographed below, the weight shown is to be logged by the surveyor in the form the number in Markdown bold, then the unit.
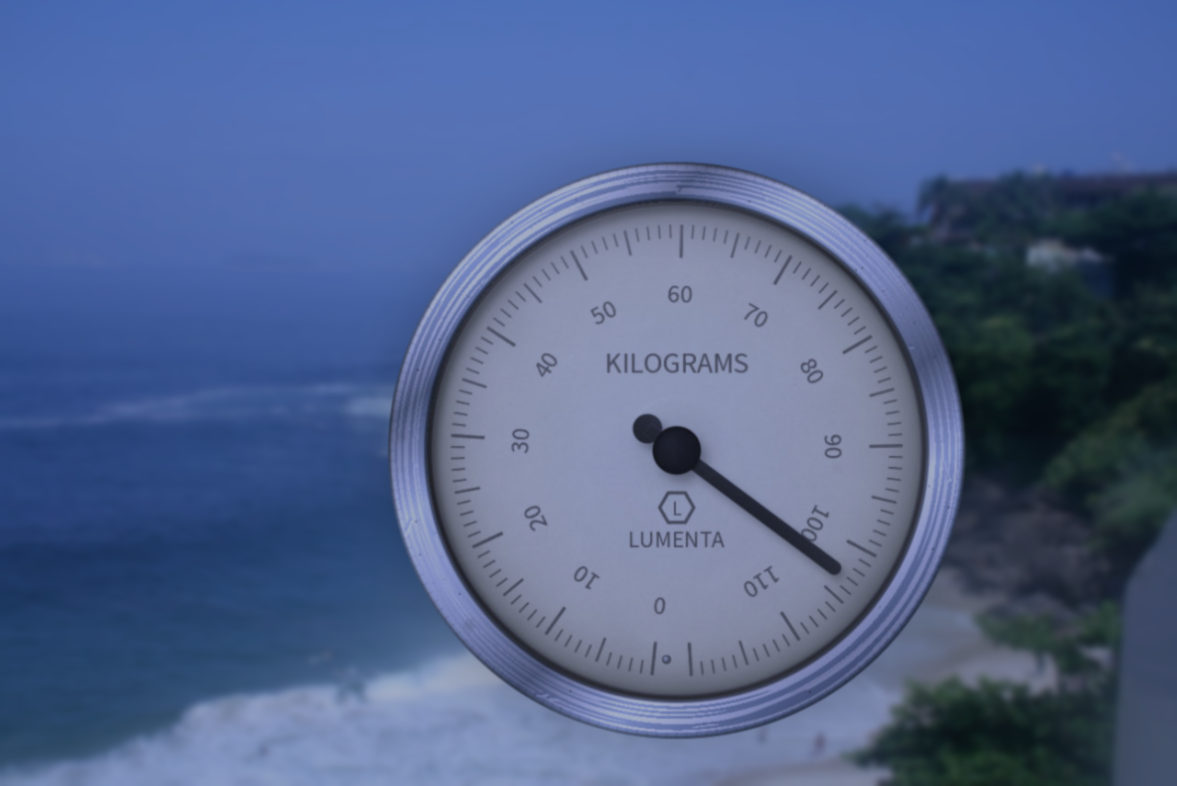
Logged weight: **103** kg
